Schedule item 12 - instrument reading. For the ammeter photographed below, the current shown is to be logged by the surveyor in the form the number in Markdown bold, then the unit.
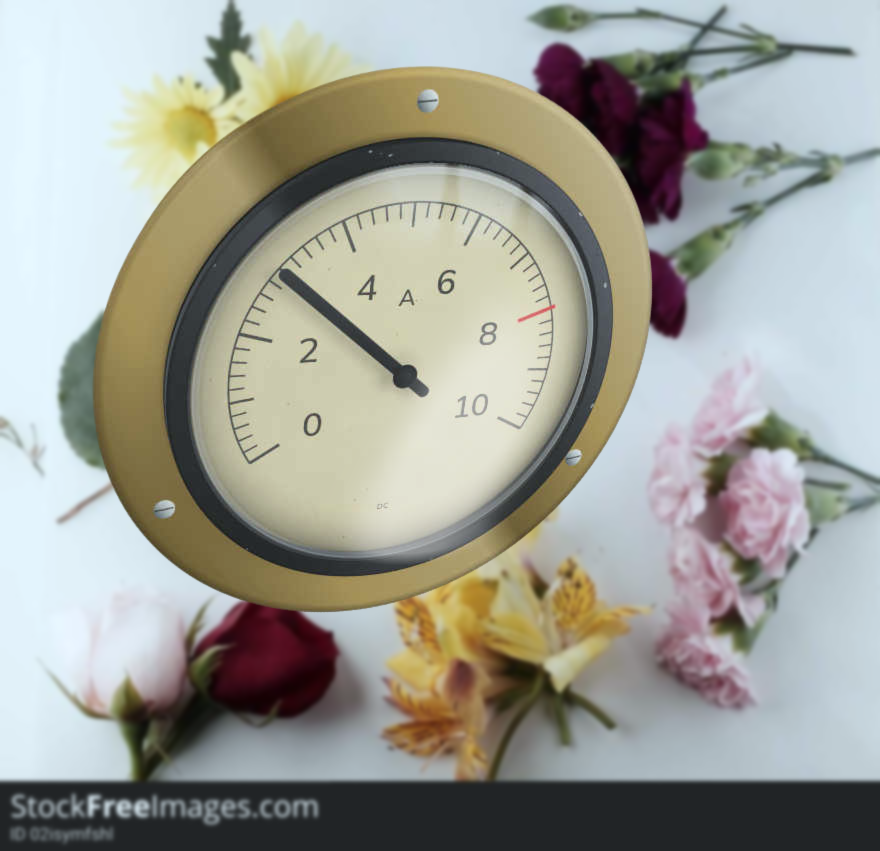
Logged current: **3** A
